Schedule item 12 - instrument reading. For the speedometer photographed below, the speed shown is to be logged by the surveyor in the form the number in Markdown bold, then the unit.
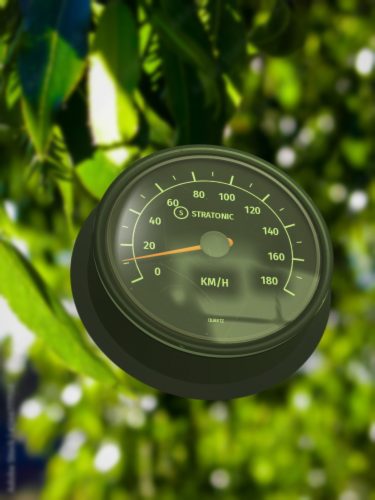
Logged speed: **10** km/h
